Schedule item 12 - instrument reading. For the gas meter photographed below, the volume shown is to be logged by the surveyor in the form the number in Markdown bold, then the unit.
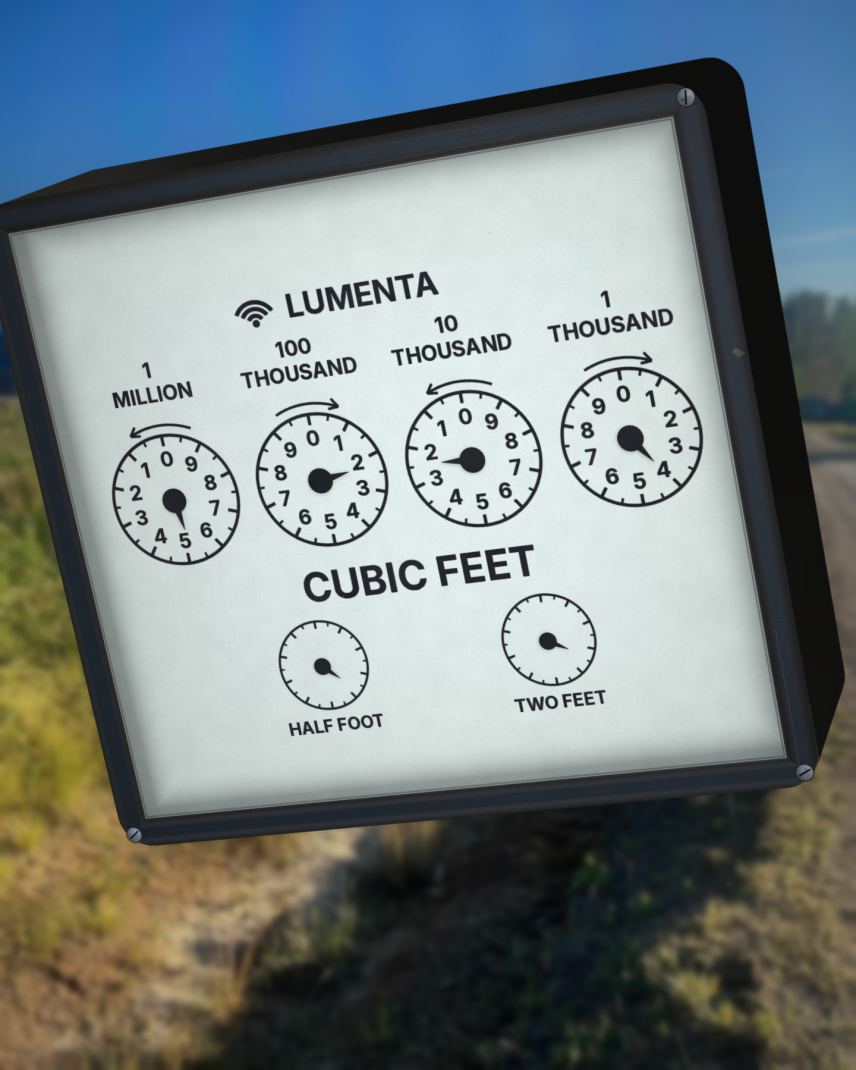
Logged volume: **522400** ft³
